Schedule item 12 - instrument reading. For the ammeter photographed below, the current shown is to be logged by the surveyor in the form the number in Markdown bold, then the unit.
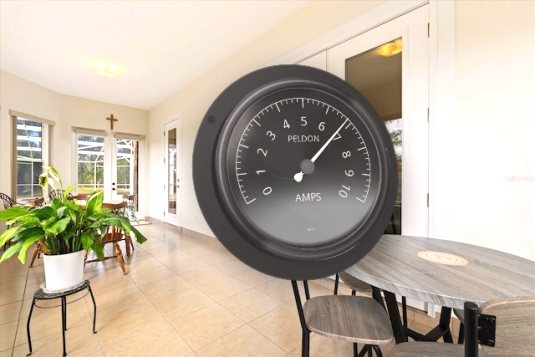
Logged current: **6.8** A
